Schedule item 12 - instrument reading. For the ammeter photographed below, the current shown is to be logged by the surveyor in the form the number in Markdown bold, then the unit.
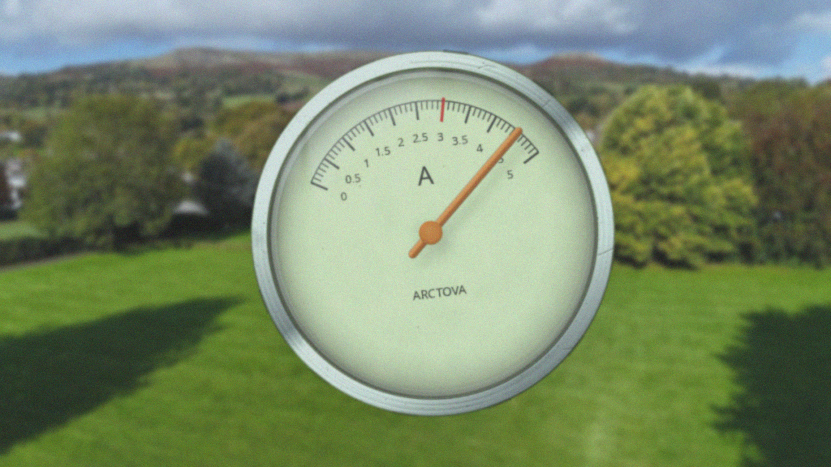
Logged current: **4.5** A
